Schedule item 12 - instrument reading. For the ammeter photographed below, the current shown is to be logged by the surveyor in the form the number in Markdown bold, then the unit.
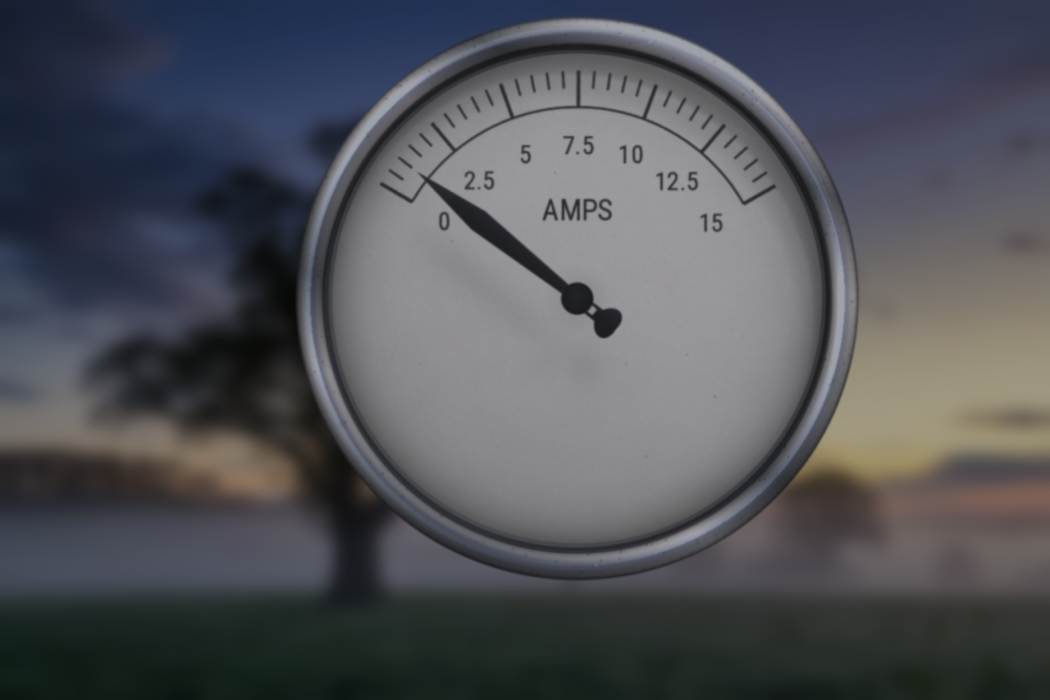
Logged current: **1** A
